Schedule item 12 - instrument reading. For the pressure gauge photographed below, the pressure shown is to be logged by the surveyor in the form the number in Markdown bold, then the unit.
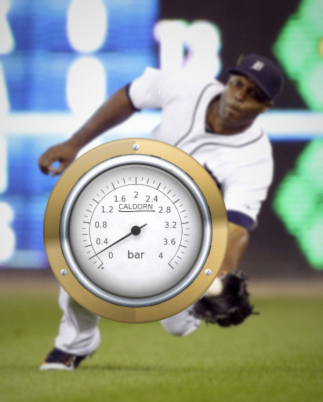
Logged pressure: **0.2** bar
